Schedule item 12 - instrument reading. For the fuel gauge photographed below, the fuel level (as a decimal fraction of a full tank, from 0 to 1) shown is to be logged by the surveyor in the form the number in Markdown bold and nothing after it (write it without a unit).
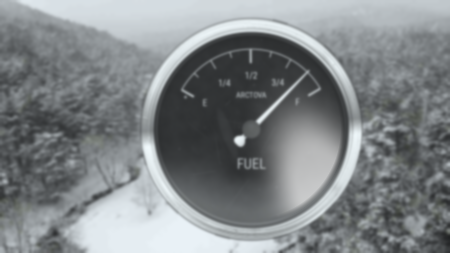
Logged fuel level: **0.875**
